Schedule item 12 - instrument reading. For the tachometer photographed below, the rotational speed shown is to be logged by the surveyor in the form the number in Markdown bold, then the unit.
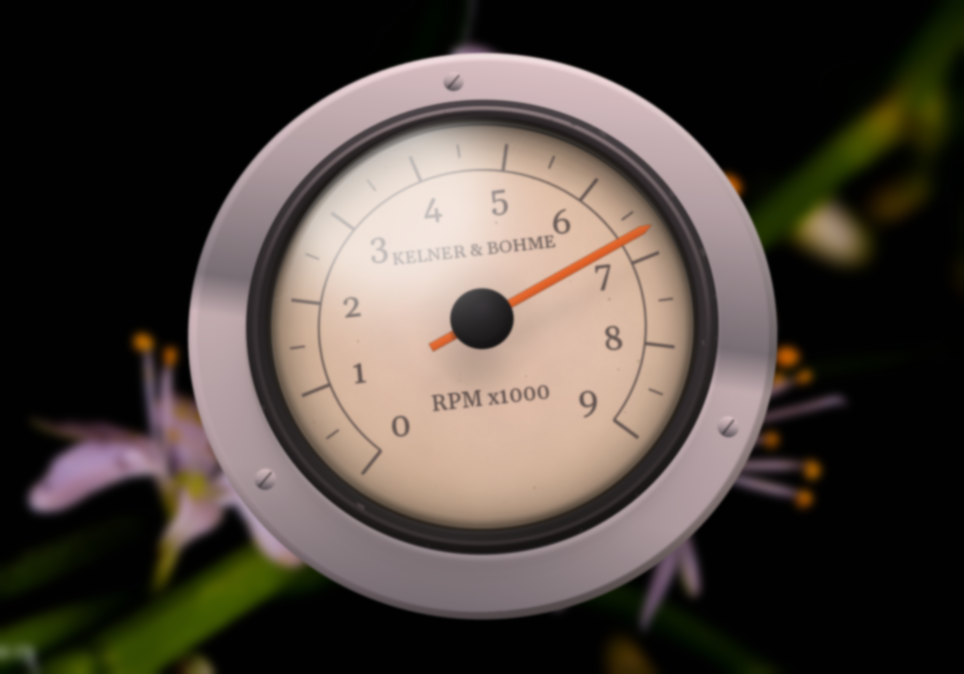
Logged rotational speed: **6750** rpm
